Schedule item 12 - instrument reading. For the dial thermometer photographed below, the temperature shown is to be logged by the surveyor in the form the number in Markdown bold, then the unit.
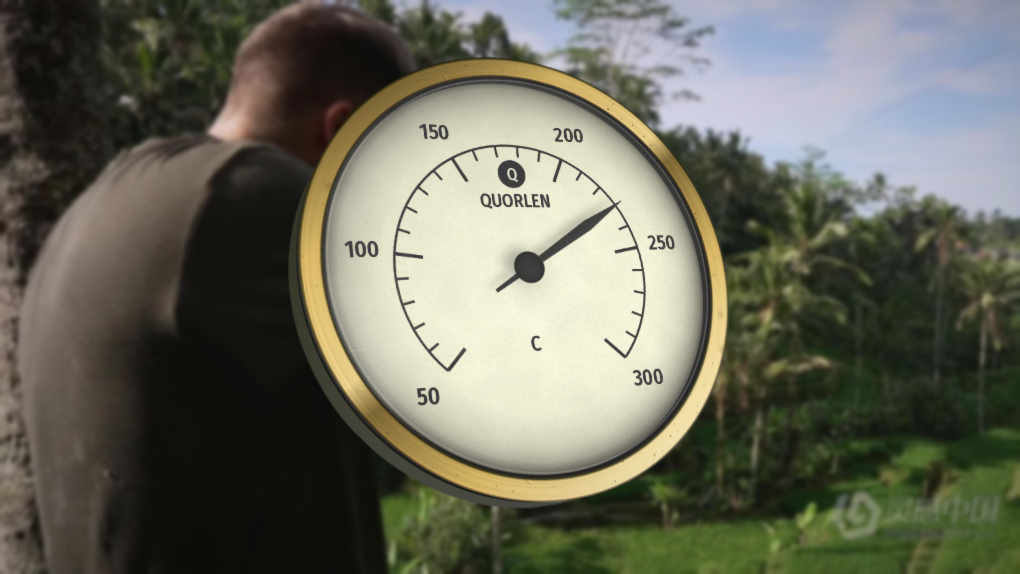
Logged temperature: **230** °C
